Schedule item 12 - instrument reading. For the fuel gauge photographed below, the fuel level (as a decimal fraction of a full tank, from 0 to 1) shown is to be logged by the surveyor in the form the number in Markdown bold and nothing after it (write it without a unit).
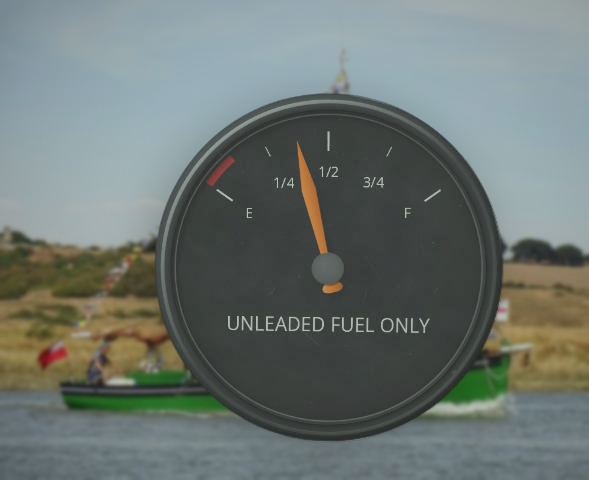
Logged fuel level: **0.375**
